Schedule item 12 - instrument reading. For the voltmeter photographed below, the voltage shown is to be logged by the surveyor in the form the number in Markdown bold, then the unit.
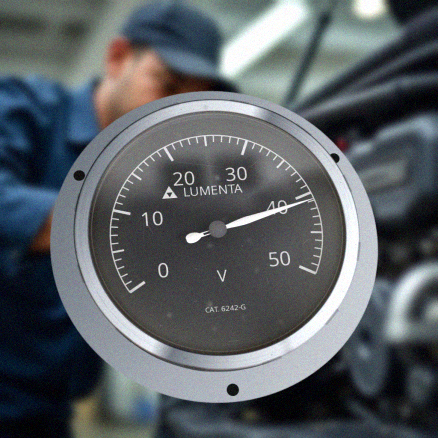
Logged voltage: **41** V
